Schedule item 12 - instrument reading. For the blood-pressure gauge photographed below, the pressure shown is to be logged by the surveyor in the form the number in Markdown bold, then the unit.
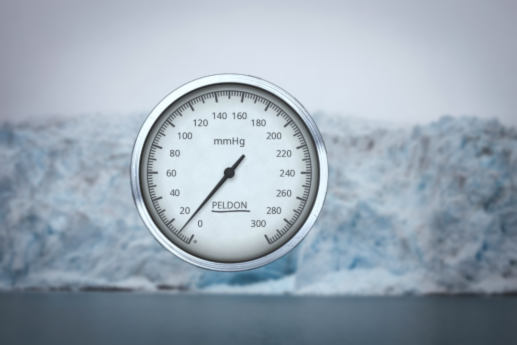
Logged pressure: **10** mmHg
